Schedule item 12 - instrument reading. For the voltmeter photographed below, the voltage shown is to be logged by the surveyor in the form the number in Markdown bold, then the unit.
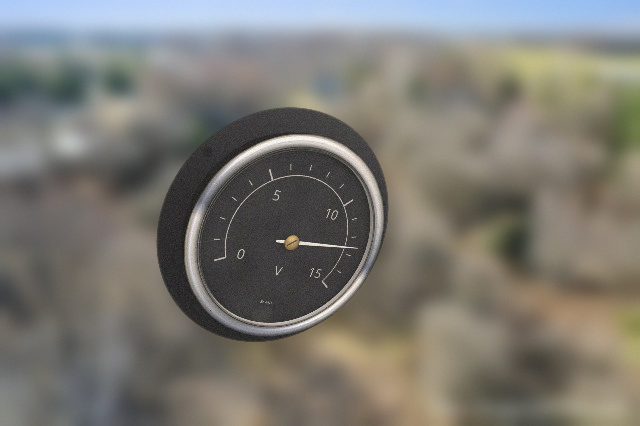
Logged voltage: **12.5** V
